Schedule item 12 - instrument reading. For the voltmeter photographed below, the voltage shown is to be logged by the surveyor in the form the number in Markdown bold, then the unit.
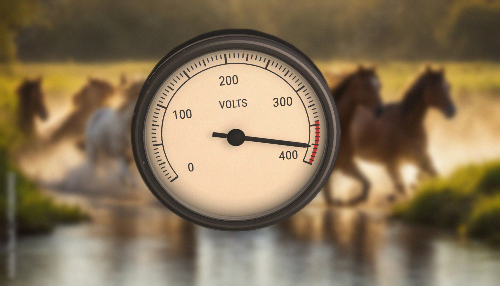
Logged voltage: **375** V
